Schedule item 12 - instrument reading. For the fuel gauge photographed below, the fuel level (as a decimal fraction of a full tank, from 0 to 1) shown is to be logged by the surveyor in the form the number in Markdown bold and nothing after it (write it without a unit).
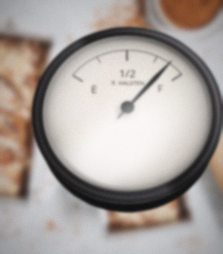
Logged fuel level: **0.875**
